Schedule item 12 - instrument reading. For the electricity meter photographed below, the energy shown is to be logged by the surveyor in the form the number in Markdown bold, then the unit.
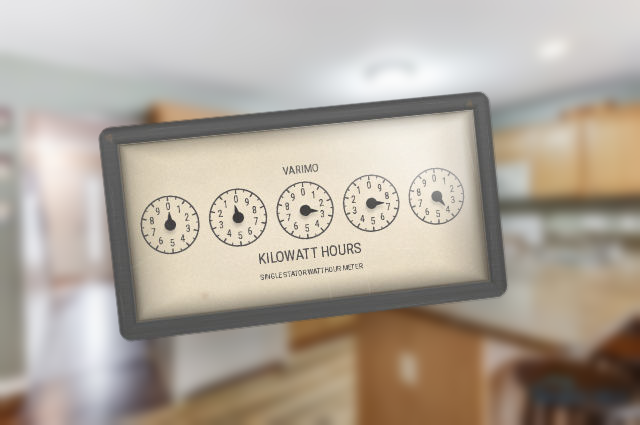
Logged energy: **274** kWh
